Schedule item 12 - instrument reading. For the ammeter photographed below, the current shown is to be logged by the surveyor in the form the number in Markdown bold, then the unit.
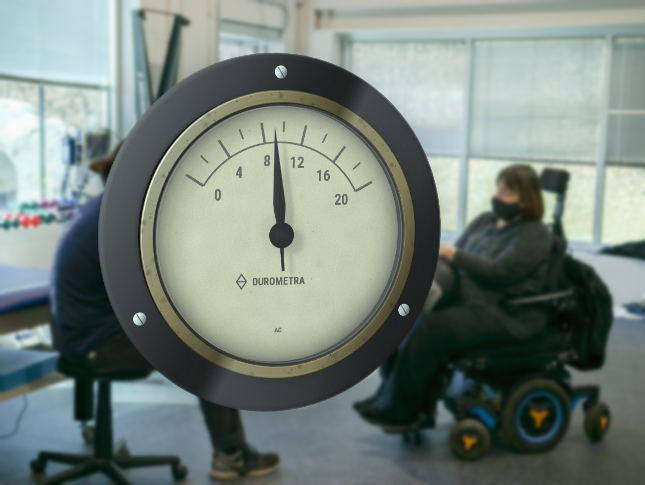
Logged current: **9** A
